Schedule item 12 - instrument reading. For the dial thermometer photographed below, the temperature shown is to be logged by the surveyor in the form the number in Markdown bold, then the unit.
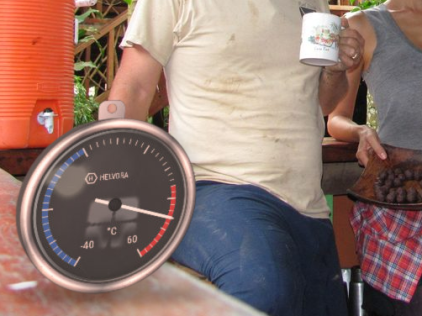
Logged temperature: **46** °C
